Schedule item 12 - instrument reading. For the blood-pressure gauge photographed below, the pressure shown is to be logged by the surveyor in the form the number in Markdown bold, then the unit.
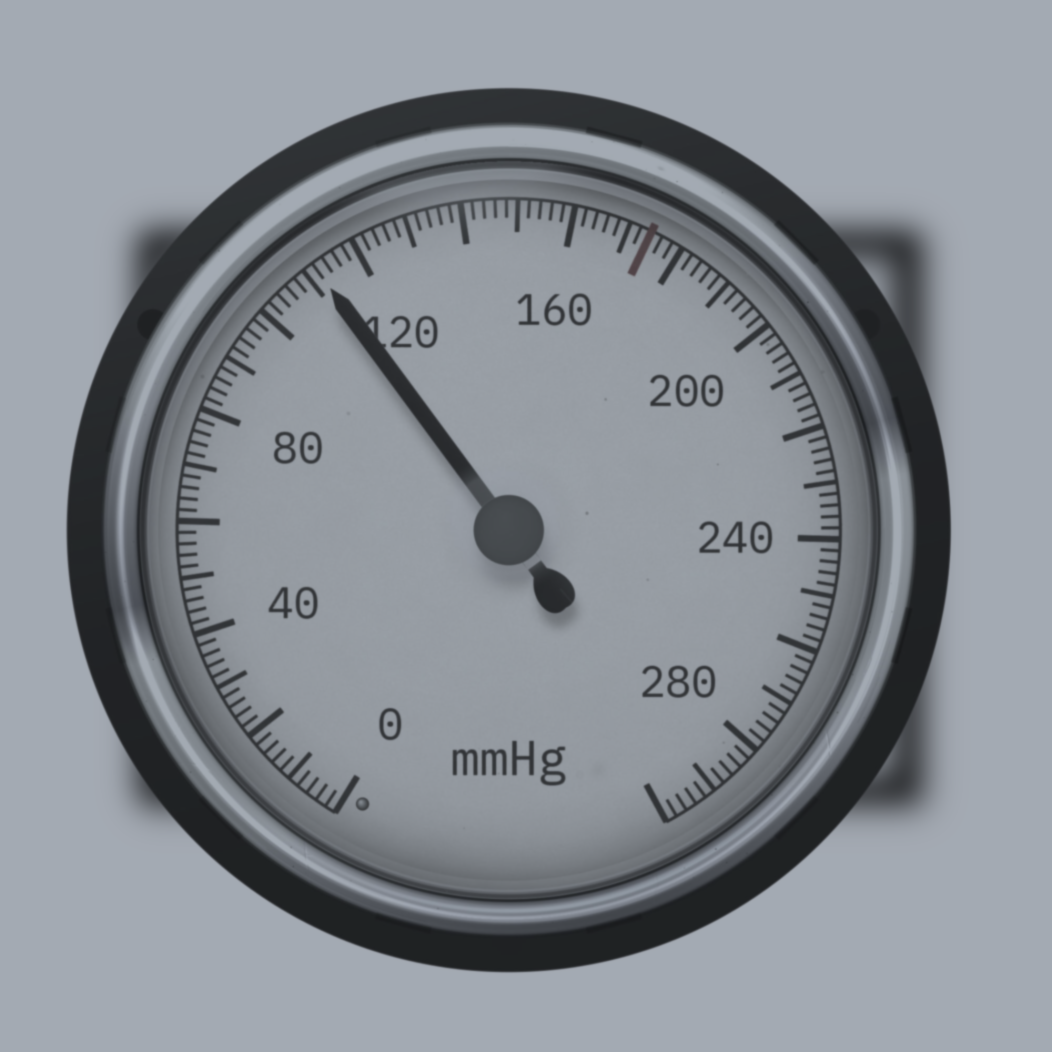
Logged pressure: **112** mmHg
